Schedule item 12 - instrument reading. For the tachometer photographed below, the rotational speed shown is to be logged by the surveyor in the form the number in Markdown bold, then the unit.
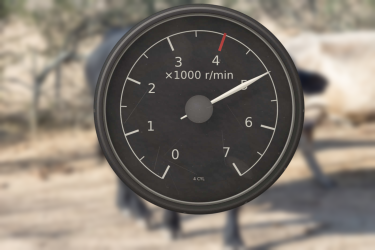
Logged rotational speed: **5000** rpm
